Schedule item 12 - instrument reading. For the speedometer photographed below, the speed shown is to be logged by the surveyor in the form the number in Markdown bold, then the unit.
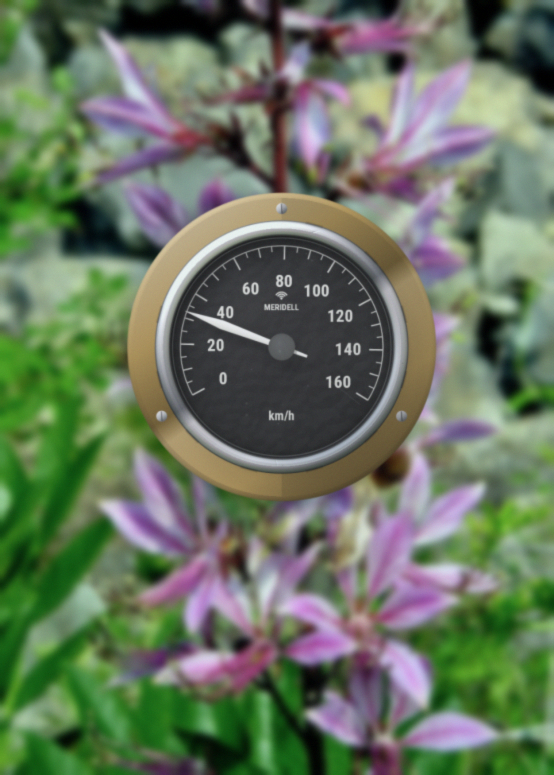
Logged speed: **32.5** km/h
